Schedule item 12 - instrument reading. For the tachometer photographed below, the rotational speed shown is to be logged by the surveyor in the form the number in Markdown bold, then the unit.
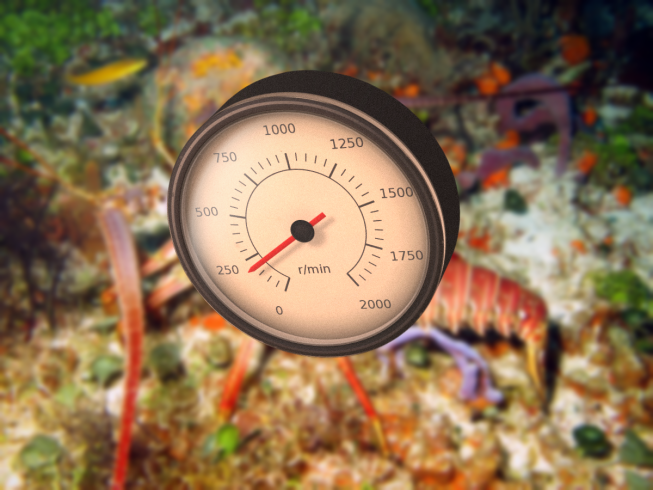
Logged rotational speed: **200** rpm
